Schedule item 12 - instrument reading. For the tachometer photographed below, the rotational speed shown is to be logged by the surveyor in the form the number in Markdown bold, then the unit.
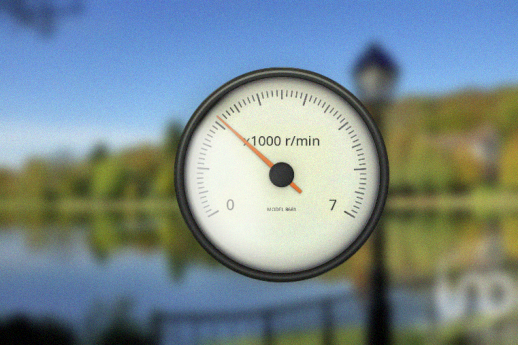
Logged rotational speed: **2100** rpm
